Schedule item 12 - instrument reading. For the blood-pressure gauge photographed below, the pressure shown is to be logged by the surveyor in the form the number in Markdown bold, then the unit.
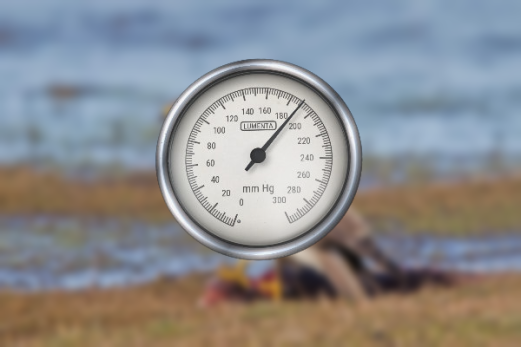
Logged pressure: **190** mmHg
